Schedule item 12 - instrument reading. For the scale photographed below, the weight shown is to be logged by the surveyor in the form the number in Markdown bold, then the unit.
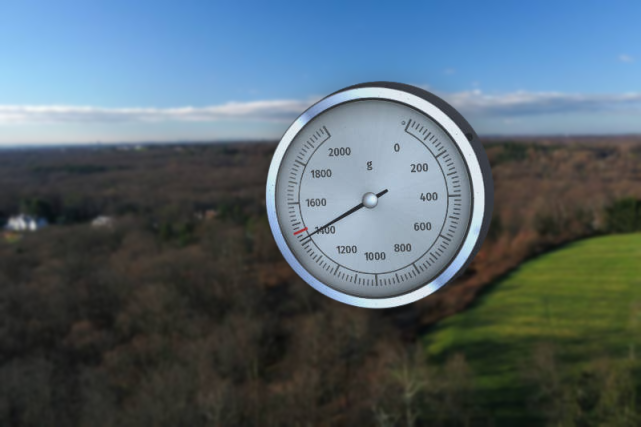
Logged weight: **1420** g
